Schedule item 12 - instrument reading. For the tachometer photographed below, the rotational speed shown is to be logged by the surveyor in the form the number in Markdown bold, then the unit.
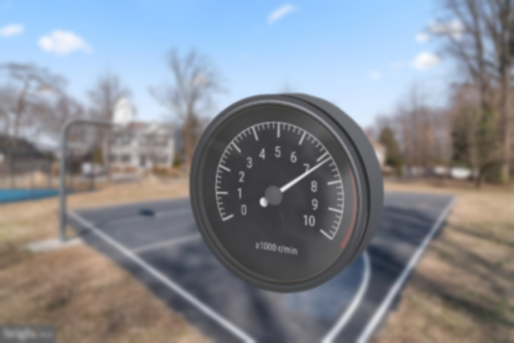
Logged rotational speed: **7200** rpm
